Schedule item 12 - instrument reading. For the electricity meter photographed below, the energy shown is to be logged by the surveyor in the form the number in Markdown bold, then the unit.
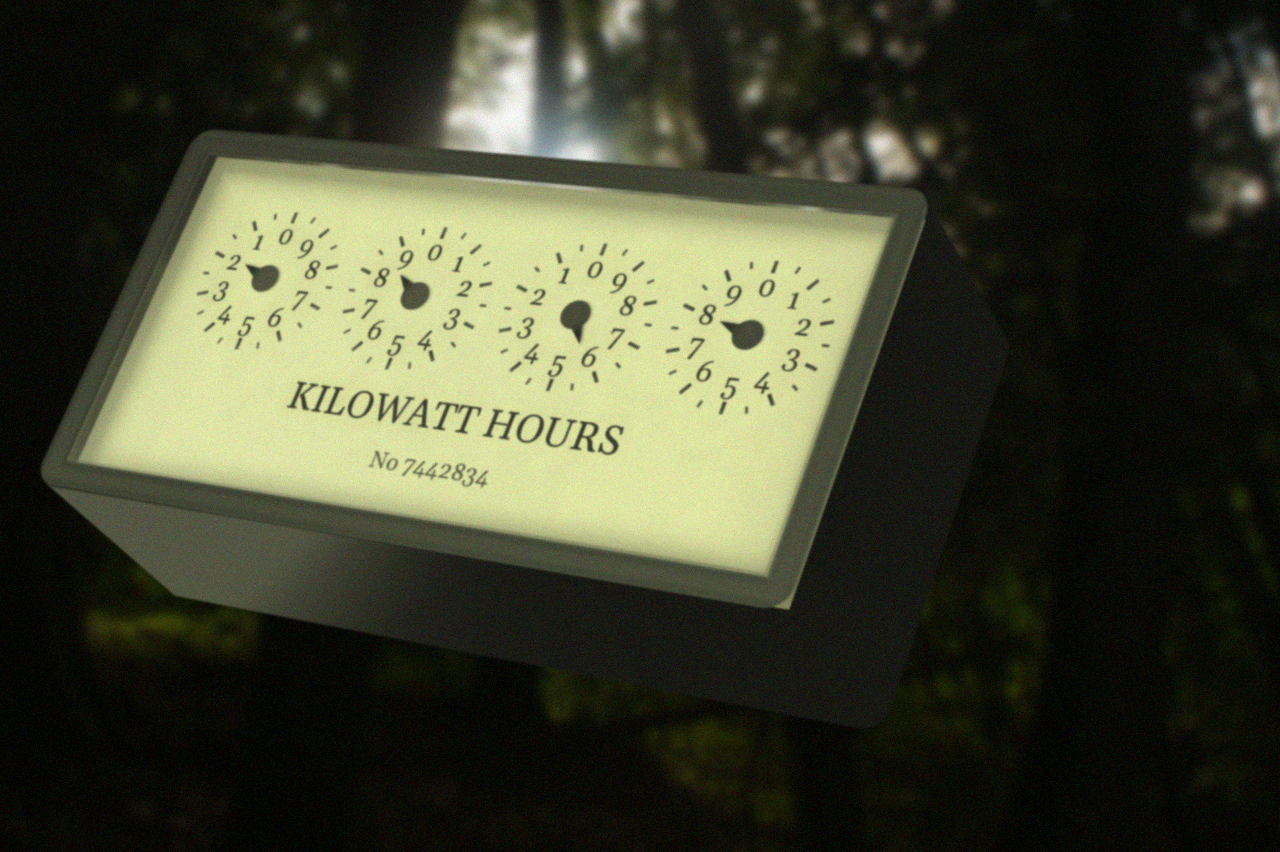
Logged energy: **1858** kWh
